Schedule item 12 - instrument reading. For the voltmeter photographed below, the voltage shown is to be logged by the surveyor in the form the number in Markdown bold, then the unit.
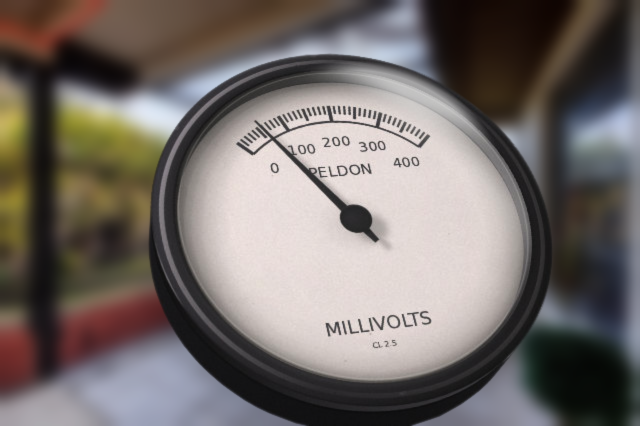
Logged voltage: **50** mV
